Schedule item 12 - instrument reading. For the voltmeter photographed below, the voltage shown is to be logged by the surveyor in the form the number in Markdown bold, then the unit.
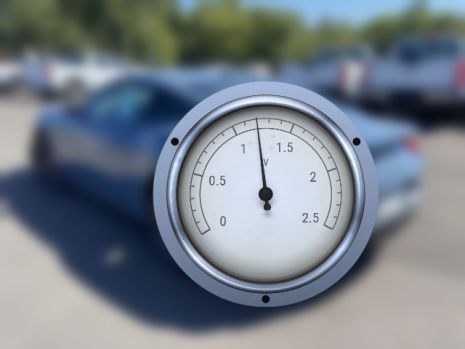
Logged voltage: **1.2** V
